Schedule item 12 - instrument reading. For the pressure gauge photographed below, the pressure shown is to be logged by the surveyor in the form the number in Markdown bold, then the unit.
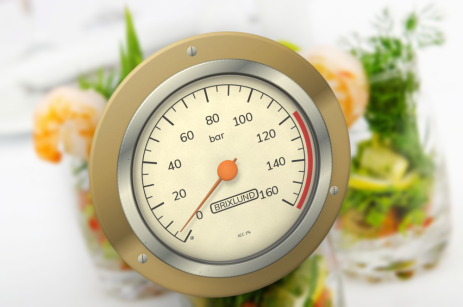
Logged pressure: **5** bar
